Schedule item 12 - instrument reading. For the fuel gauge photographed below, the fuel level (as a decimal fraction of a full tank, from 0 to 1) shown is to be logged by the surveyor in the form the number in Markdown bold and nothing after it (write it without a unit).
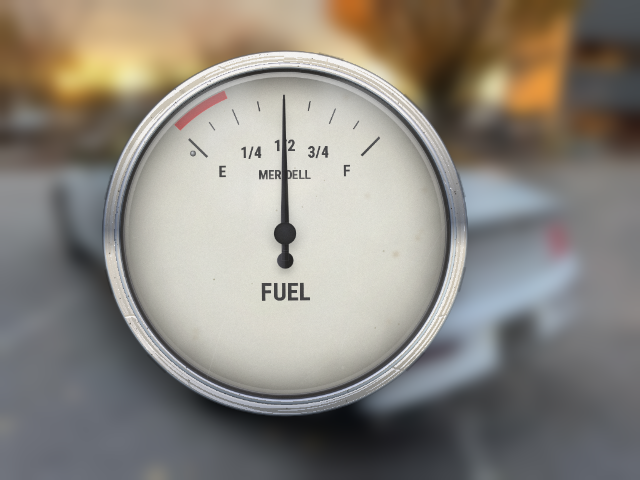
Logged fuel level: **0.5**
